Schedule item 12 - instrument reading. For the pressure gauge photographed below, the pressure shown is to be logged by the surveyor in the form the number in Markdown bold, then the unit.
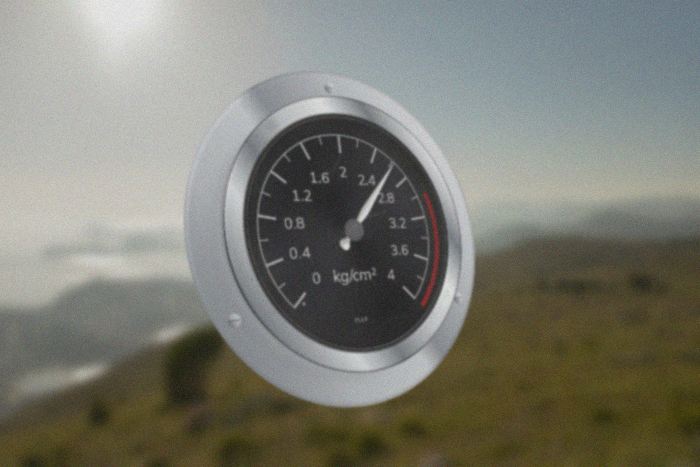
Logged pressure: **2.6** kg/cm²
